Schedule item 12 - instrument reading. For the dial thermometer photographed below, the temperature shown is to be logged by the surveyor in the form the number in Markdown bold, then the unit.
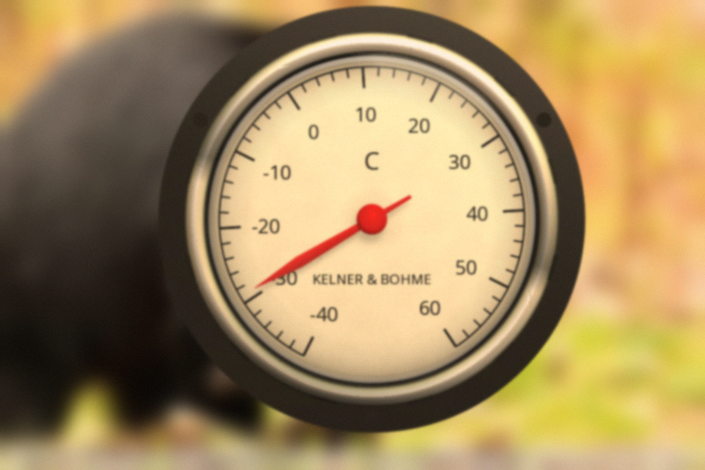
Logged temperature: **-29** °C
